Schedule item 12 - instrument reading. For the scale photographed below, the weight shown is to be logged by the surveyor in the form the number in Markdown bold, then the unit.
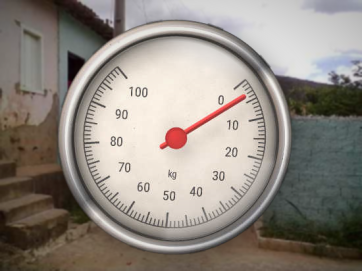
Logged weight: **3** kg
